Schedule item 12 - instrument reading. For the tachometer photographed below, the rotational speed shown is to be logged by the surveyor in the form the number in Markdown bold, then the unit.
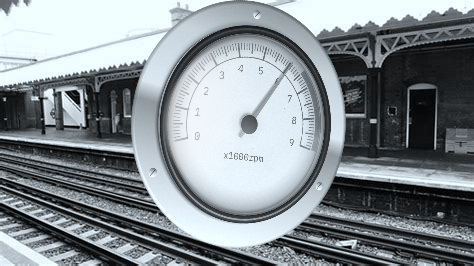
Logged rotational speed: **6000** rpm
